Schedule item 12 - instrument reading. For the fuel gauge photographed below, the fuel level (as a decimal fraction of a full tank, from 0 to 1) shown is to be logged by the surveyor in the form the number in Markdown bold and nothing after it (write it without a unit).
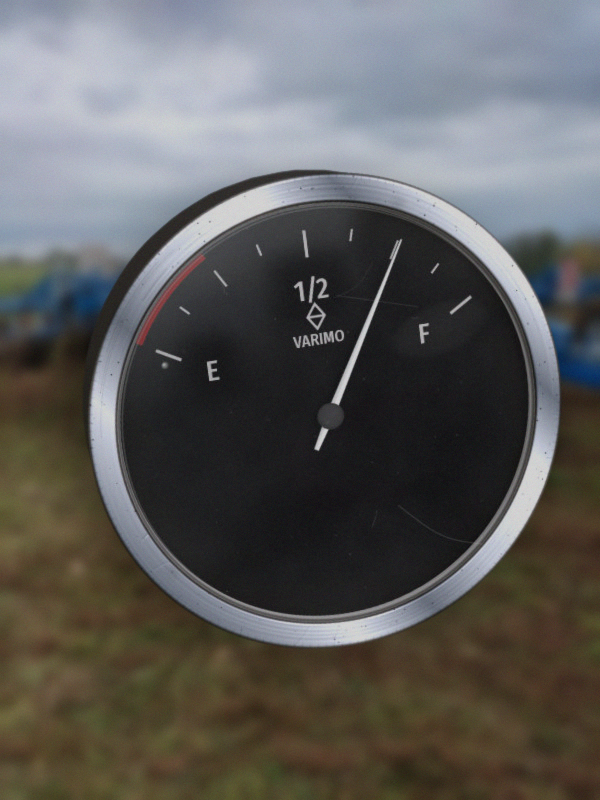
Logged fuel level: **0.75**
